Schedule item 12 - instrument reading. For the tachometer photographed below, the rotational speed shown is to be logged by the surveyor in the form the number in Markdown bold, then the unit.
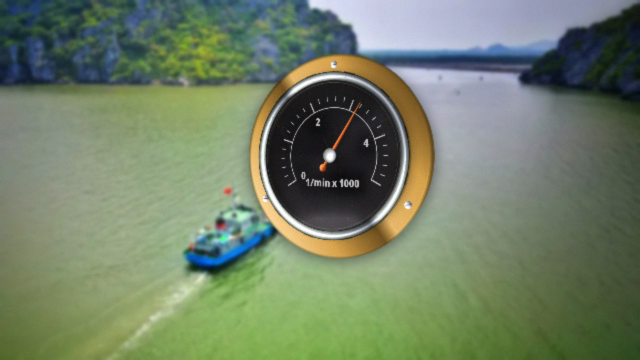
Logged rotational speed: **3200** rpm
